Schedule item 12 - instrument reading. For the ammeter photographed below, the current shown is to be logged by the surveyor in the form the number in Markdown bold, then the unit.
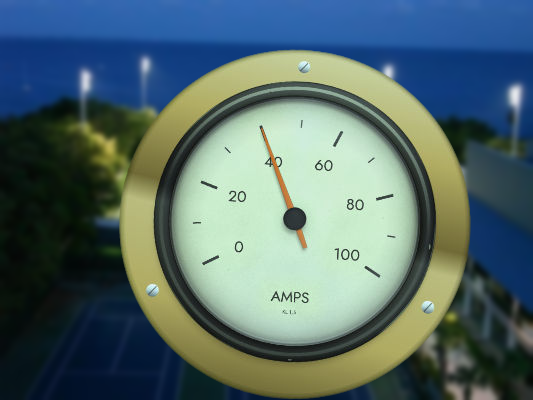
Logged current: **40** A
